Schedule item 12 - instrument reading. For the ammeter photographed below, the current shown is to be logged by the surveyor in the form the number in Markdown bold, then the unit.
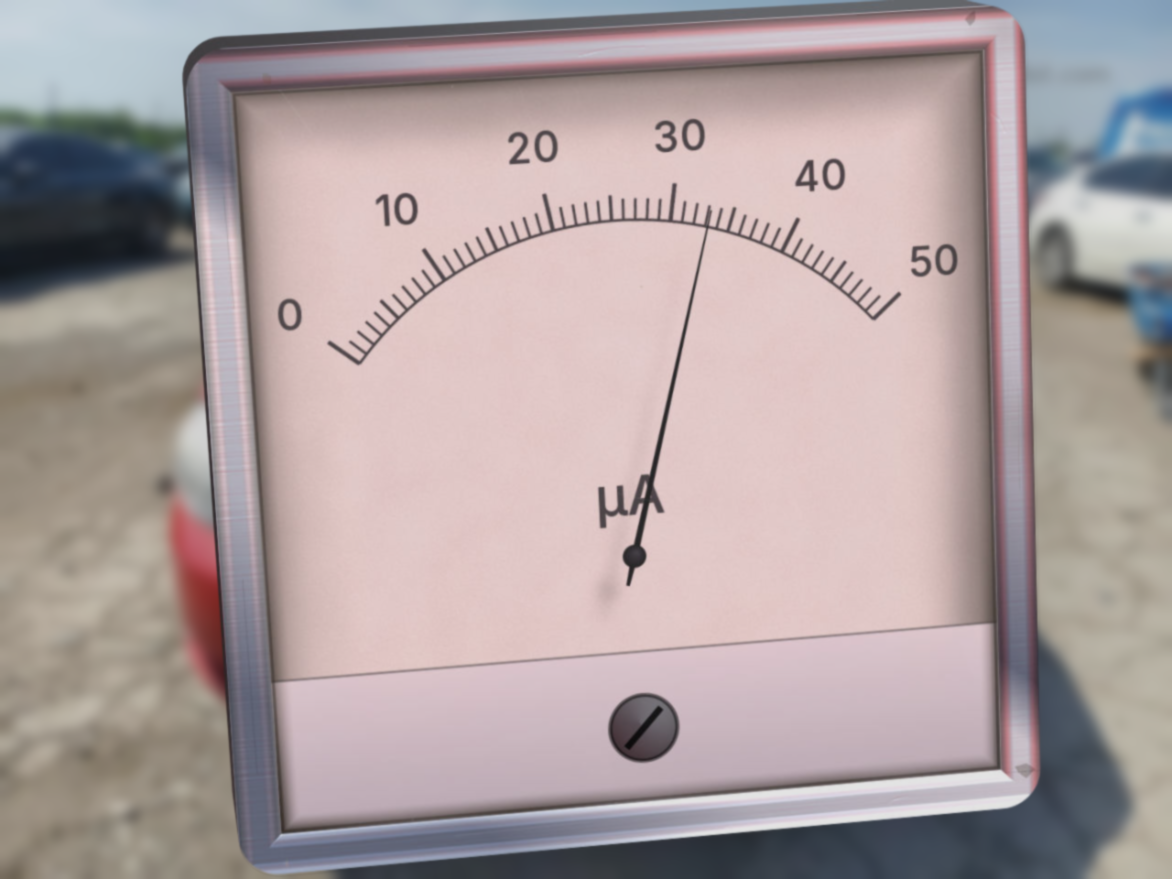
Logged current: **33** µA
